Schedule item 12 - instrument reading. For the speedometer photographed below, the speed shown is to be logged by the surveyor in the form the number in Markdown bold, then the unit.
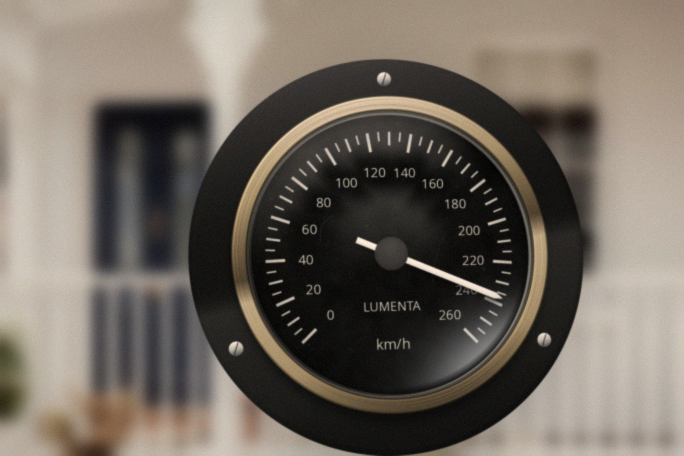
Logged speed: **237.5** km/h
